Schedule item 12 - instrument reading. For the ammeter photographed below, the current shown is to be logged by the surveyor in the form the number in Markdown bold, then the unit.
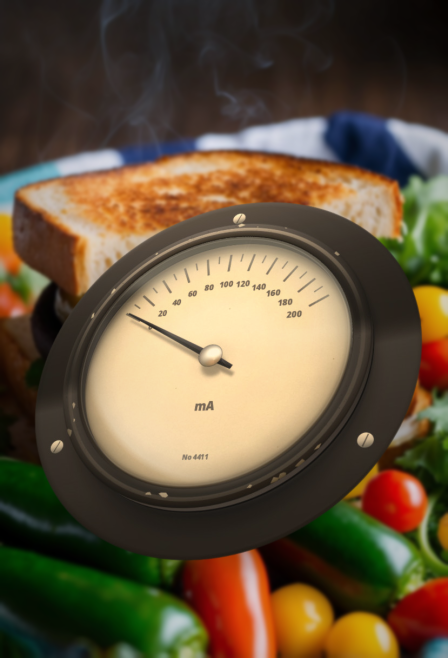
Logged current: **0** mA
